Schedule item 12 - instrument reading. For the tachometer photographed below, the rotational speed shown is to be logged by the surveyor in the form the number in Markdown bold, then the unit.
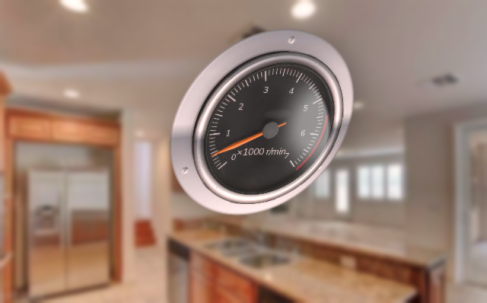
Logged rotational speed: **500** rpm
